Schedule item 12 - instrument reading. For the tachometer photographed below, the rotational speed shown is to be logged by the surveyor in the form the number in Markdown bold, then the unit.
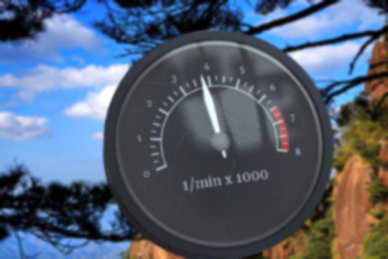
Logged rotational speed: **3750** rpm
